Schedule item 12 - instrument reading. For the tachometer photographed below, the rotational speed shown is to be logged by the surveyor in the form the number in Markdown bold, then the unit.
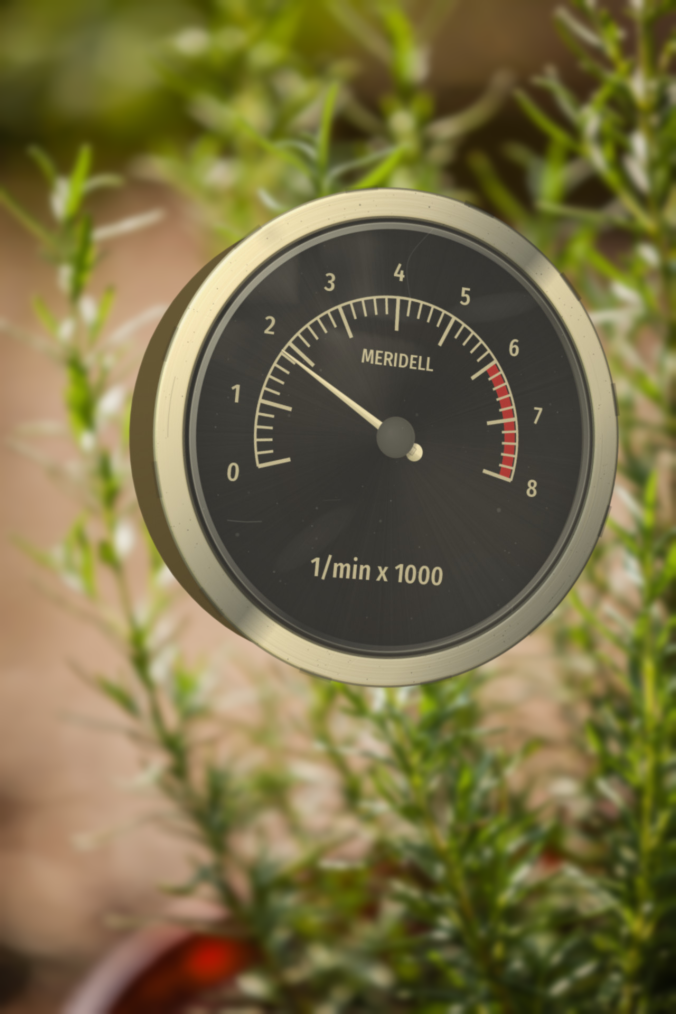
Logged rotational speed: **1800** rpm
